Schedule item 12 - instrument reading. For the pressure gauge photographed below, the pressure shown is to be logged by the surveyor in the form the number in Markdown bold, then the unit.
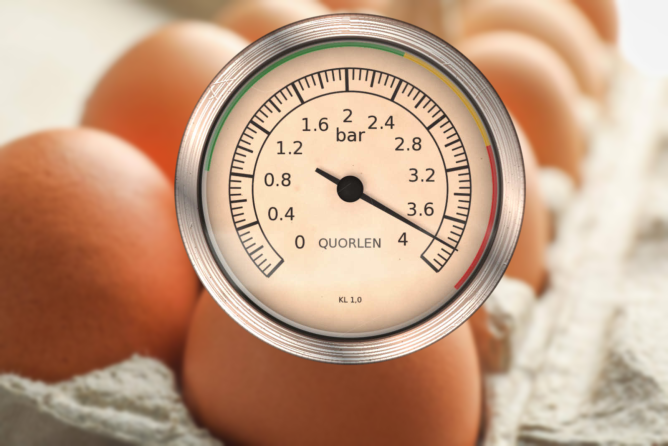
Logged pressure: **3.8** bar
